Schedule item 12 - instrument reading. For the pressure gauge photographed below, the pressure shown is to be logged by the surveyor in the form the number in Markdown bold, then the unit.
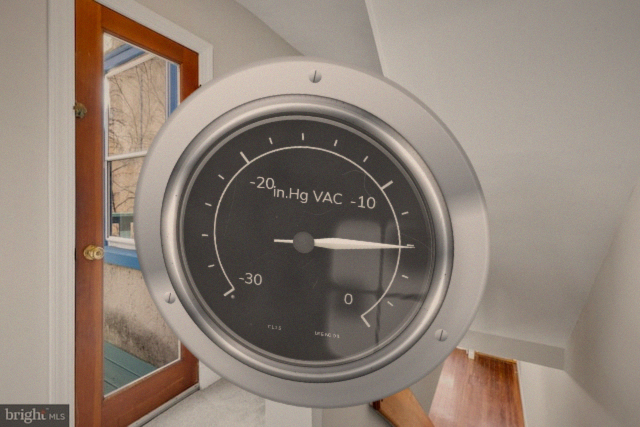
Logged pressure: **-6** inHg
